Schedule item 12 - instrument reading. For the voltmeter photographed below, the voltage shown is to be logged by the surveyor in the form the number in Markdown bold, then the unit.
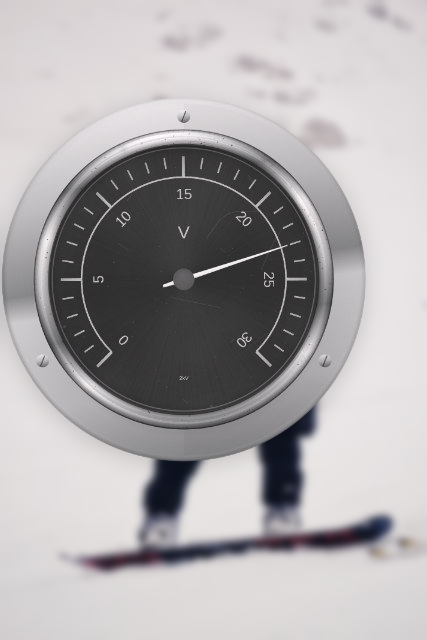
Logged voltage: **23** V
